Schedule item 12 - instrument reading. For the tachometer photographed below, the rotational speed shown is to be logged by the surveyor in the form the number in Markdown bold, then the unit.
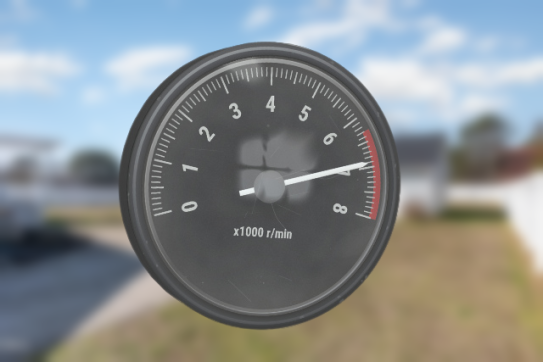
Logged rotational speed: **6900** rpm
